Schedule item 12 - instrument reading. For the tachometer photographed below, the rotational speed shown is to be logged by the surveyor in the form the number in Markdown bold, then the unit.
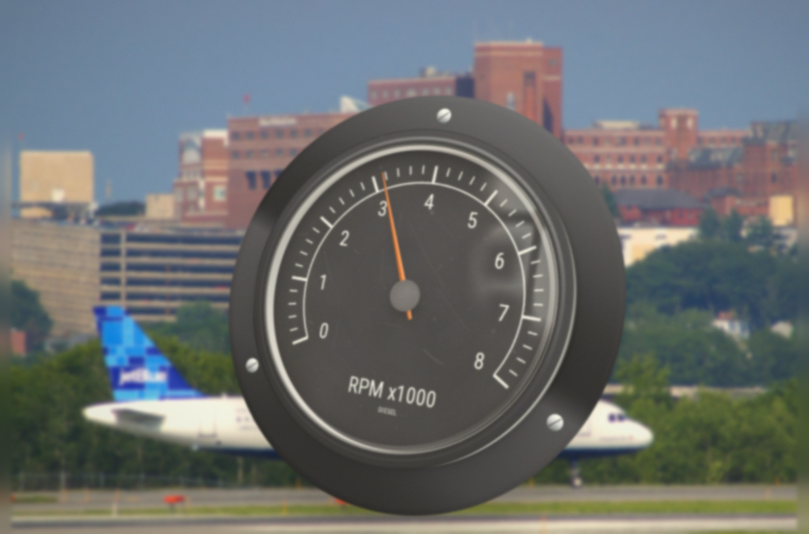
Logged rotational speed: **3200** rpm
